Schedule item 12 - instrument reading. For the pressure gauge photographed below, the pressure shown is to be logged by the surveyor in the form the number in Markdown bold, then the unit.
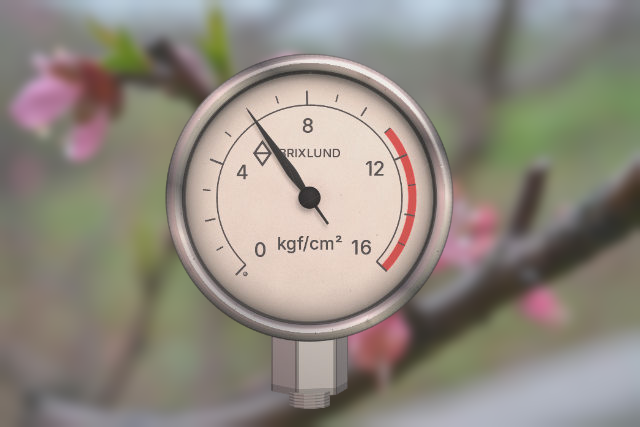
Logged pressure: **6** kg/cm²
